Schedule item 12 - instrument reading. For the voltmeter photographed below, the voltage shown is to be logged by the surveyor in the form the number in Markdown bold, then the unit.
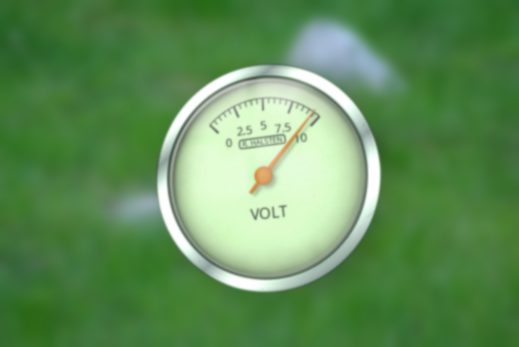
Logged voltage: **9.5** V
